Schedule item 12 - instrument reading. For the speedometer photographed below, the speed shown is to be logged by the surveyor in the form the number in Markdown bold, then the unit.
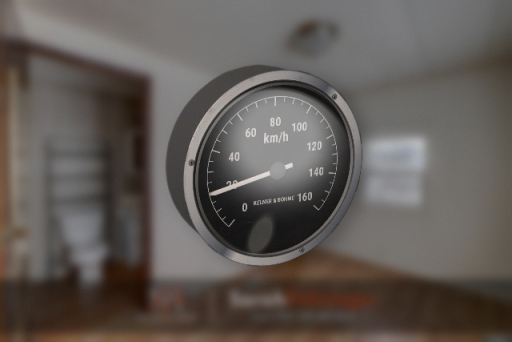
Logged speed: **20** km/h
